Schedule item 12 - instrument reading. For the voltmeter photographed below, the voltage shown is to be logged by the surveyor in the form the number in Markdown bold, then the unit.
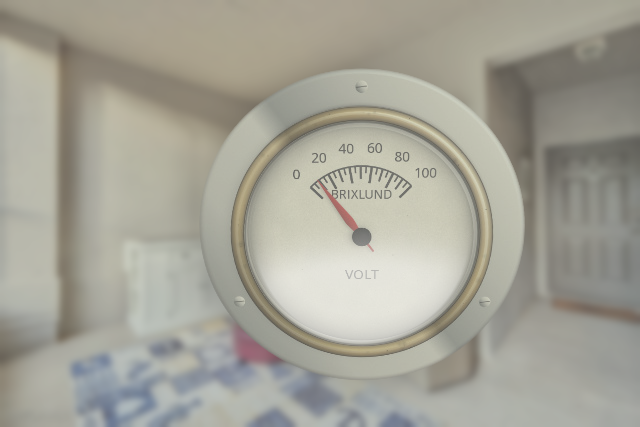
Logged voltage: **10** V
